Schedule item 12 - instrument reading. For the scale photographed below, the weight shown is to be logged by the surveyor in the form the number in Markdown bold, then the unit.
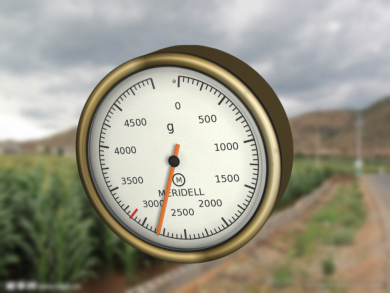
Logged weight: **2800** g
